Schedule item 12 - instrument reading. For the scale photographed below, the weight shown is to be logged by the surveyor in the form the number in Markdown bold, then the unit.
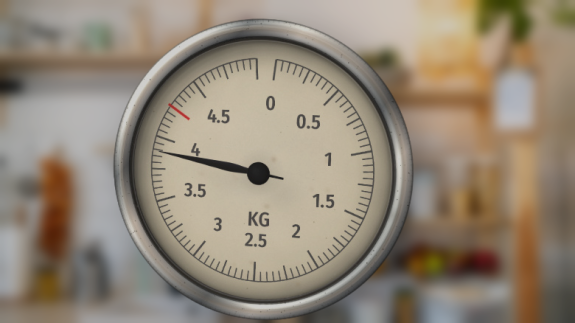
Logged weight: **3.9** kg
